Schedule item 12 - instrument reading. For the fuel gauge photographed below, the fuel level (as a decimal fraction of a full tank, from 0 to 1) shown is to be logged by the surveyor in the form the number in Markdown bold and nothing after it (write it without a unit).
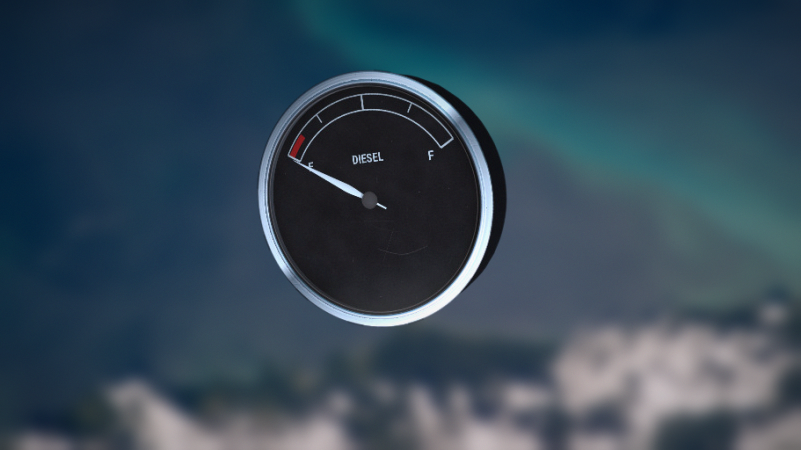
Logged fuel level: **0**
